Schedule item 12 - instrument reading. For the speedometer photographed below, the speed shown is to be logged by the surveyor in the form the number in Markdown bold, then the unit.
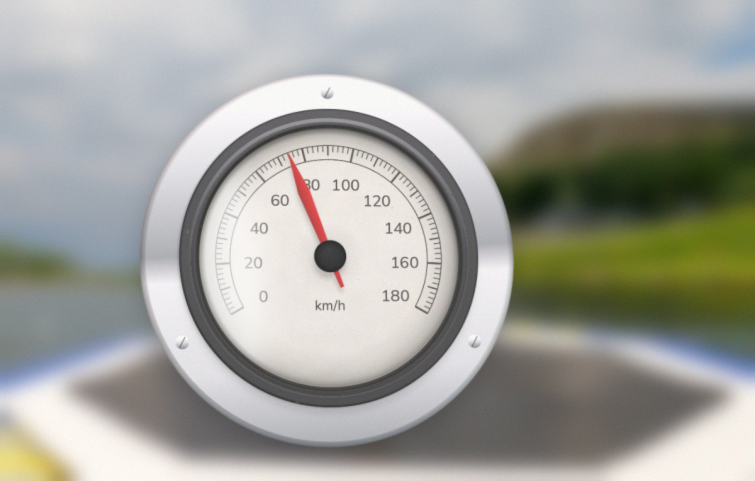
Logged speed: **74** km/h
